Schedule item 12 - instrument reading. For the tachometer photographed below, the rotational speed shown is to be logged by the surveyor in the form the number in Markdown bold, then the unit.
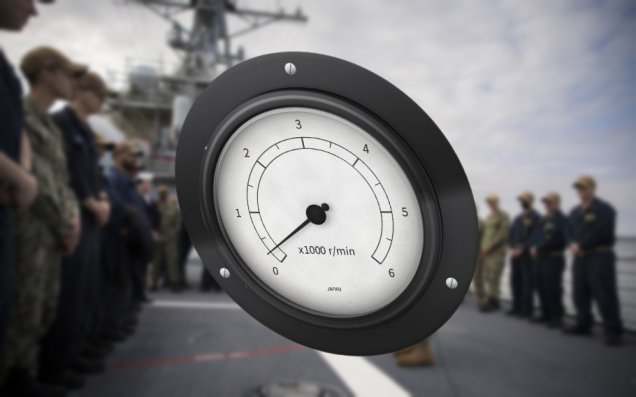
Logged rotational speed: **250** rpm
